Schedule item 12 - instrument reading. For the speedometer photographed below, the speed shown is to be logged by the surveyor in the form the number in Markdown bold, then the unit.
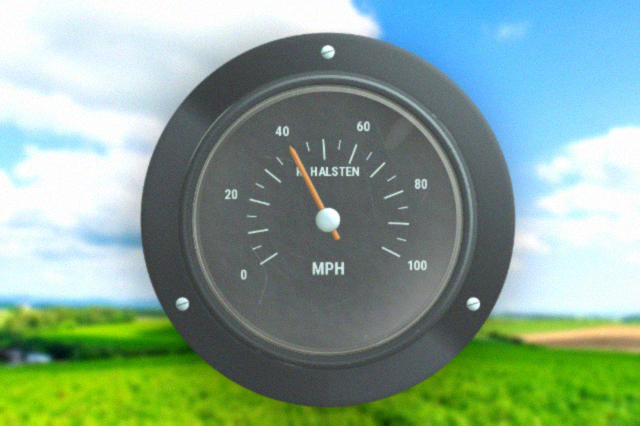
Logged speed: **40** mph
